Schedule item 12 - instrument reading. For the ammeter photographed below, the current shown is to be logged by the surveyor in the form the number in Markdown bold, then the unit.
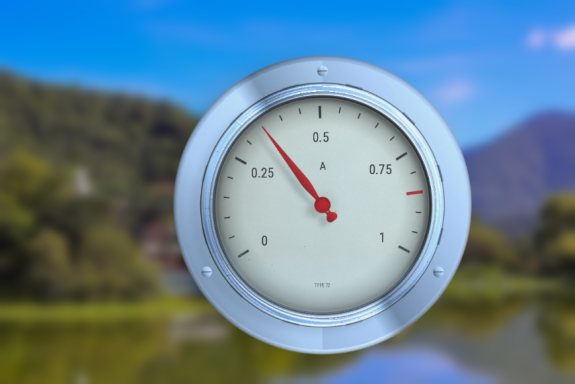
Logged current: **0.35** A
